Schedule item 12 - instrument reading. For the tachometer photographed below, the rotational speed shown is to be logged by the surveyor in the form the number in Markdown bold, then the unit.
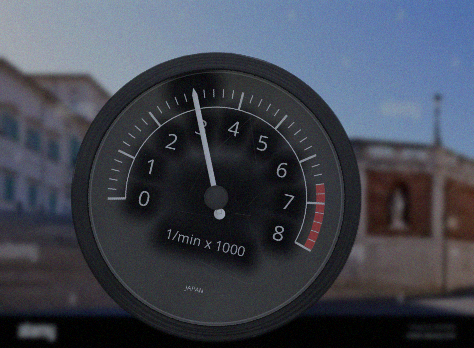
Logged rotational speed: **3000** rpm
